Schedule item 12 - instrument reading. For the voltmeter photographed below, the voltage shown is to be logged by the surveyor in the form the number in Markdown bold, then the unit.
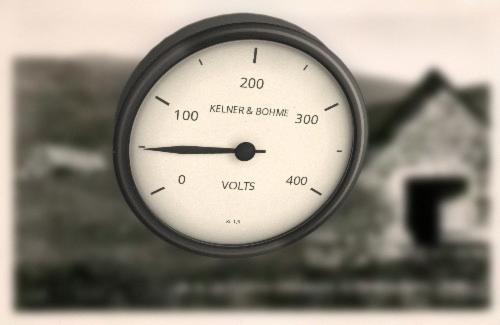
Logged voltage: **50** V
